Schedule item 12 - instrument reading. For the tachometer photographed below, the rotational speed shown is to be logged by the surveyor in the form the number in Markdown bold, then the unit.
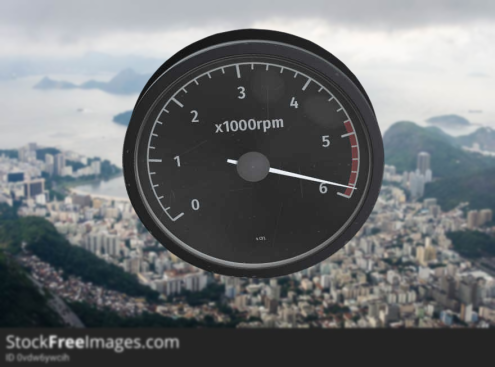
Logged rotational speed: **5800** rpm
